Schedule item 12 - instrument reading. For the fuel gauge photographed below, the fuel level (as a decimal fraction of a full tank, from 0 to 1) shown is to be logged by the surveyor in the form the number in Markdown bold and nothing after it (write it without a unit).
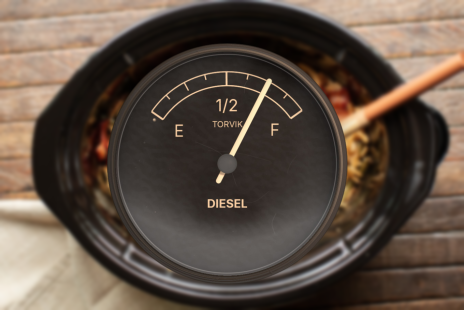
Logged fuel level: **0.75**
